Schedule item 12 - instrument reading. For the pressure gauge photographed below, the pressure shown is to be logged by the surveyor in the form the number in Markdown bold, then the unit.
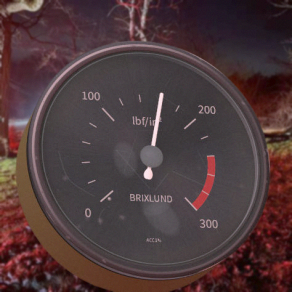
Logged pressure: **160** psi
